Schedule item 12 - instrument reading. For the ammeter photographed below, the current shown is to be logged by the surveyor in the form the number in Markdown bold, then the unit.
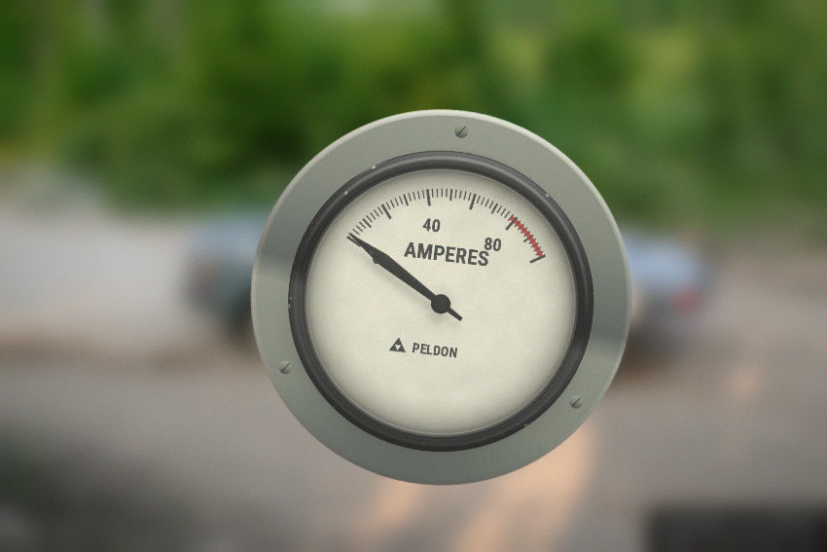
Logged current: **2** A
